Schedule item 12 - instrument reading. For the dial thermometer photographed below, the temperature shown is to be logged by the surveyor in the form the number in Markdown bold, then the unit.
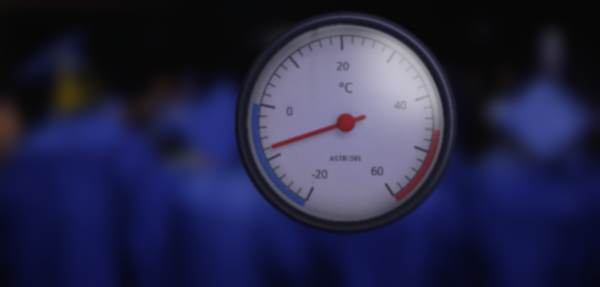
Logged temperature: **-8** °C
